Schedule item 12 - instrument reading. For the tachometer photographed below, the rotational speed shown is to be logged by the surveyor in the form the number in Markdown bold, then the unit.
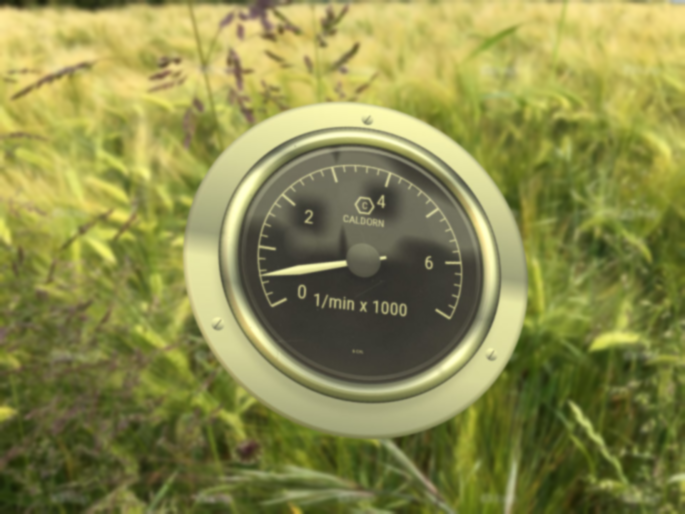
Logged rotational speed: **500** rpm
